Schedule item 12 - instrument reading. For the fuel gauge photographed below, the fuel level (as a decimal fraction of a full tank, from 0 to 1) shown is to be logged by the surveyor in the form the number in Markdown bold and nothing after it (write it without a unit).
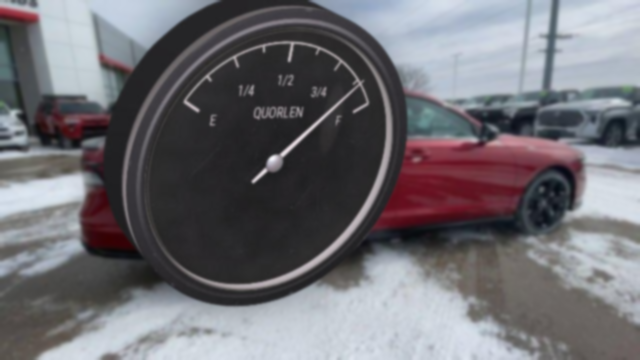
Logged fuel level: **0.875**
